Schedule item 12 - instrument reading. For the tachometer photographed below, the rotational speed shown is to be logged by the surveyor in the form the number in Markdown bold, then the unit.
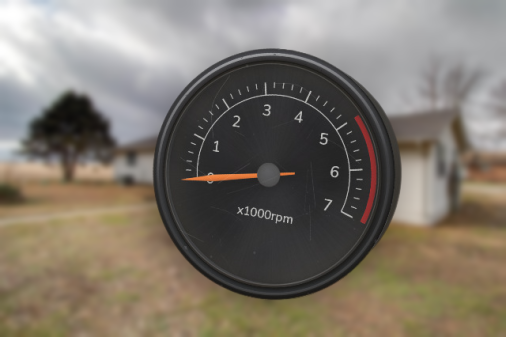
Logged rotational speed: **0** rpm
